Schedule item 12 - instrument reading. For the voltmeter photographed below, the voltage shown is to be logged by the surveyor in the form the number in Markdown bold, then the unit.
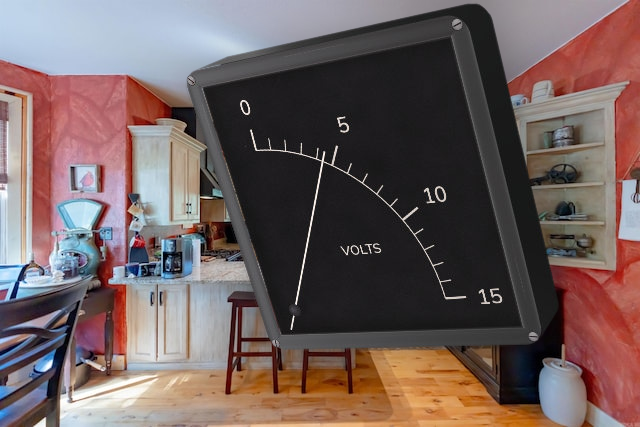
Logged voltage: **4.5** V
